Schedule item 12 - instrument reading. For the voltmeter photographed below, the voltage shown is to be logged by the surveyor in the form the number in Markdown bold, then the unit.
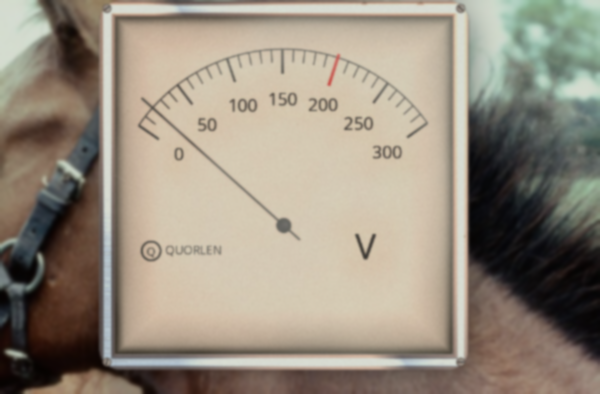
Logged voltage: **20** V
